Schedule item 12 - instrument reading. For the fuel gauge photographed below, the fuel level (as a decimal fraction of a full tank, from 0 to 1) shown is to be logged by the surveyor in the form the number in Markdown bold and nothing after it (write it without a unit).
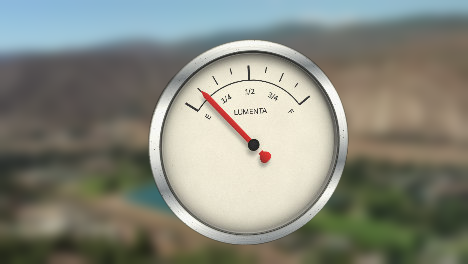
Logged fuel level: **0.125**
